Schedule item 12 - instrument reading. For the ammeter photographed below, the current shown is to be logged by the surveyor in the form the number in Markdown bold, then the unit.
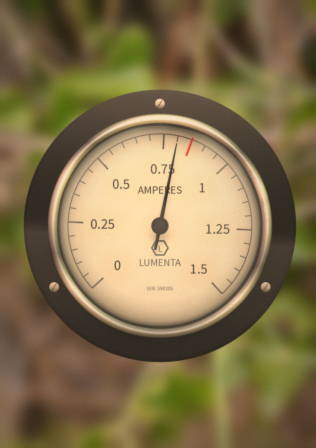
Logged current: **0.8** A
